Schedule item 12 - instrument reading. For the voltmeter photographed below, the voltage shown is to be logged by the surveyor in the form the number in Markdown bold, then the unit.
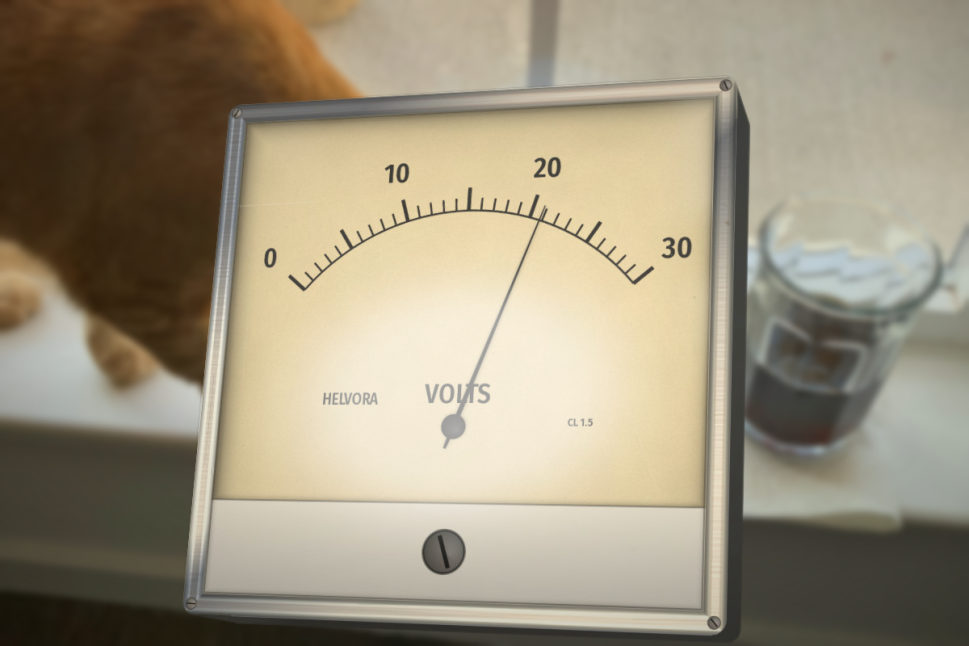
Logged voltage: **21** V
